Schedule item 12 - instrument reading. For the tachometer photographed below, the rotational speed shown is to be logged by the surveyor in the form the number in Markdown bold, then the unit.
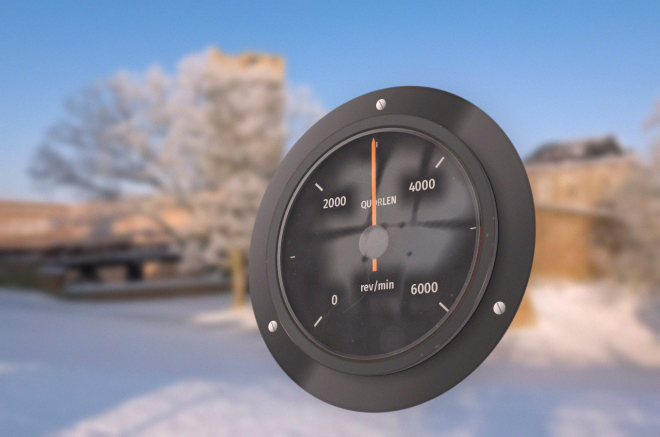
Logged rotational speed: **3000** rpm
